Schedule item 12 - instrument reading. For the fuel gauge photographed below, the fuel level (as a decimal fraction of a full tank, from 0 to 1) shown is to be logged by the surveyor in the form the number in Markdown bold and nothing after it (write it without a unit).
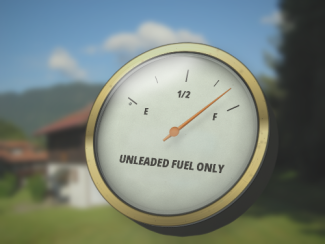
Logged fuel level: **0.875**
